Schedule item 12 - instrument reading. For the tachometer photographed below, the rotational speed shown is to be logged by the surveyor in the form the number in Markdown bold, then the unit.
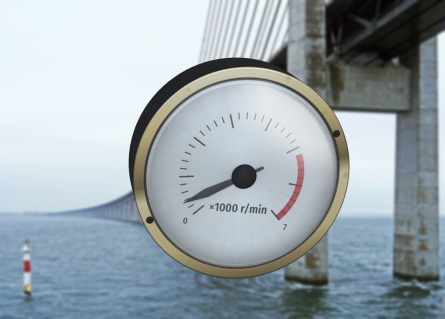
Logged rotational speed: **400** rpm
